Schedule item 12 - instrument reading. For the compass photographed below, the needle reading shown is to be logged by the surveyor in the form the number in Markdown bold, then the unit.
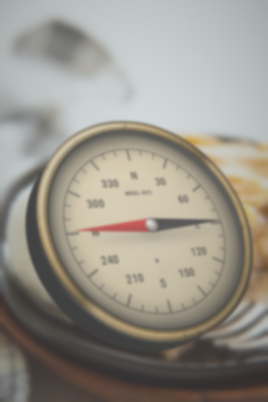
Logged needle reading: **270** °
